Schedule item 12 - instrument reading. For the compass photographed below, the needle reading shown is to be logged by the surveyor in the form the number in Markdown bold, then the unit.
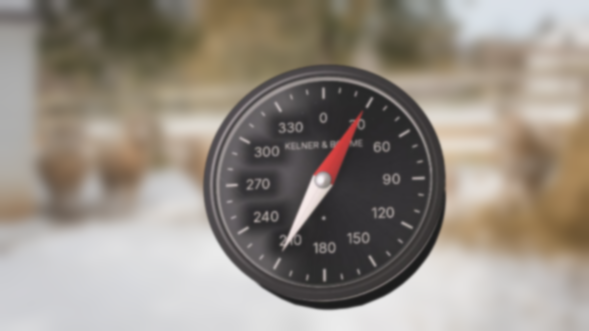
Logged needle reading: **30** °
